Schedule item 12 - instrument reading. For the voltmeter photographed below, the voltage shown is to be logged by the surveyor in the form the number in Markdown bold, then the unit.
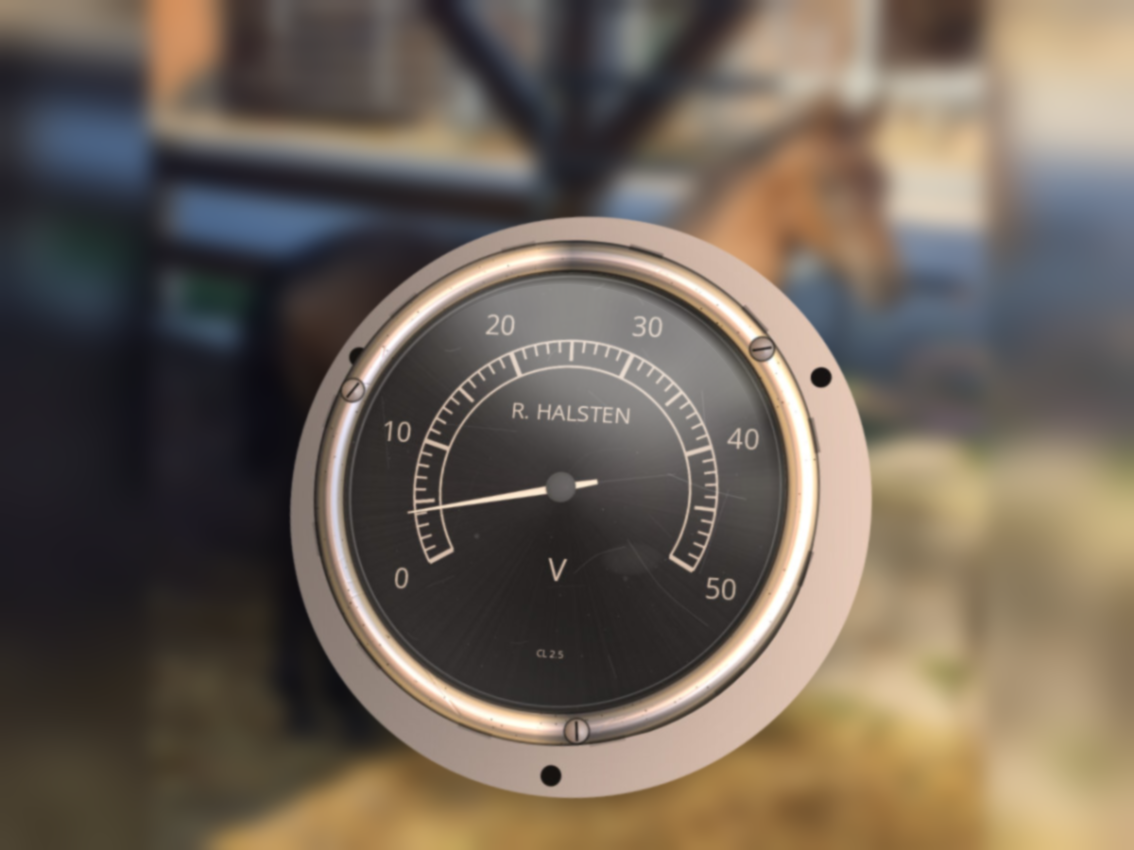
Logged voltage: **4** V
